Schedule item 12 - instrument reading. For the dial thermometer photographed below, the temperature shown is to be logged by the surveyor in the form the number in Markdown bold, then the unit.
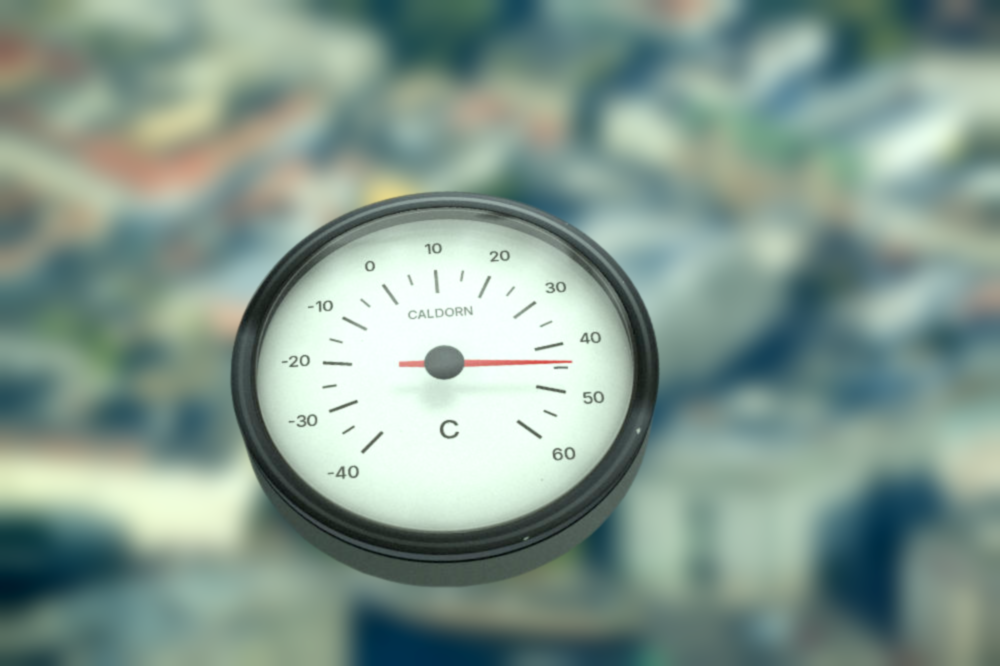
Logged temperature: **45** °C
